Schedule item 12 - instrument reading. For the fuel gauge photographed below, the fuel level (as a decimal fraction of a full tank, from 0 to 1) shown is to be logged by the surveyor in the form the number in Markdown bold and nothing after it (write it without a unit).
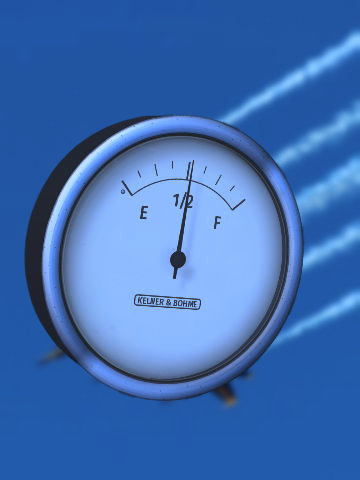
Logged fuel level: **0.5**
